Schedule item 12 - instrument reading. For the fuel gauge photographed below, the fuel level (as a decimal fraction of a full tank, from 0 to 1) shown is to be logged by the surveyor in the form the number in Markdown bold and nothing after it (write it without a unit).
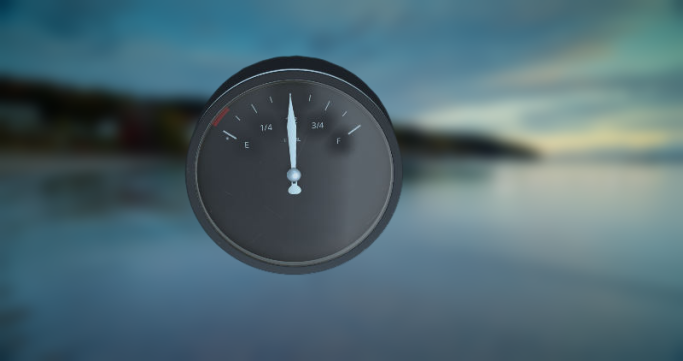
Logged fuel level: **0.5**
